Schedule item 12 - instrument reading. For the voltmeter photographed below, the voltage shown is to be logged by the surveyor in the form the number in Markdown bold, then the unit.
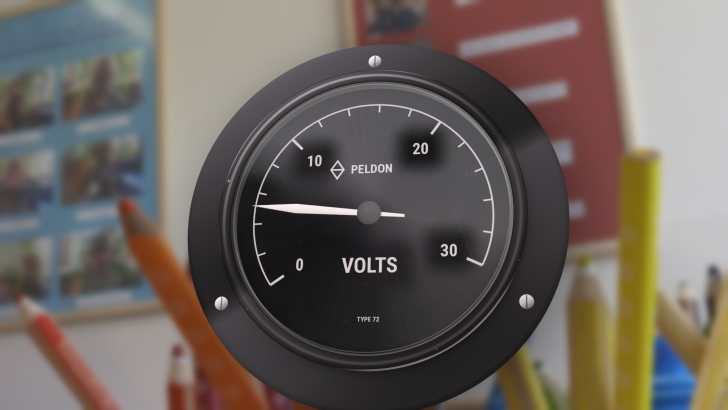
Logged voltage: **5** V
